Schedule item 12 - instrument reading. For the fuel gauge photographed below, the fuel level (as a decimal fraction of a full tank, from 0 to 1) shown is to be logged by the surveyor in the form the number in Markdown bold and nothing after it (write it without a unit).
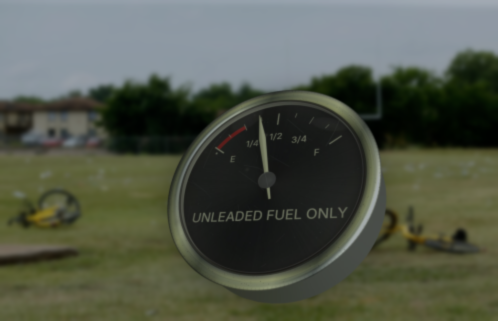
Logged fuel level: **0.375**
